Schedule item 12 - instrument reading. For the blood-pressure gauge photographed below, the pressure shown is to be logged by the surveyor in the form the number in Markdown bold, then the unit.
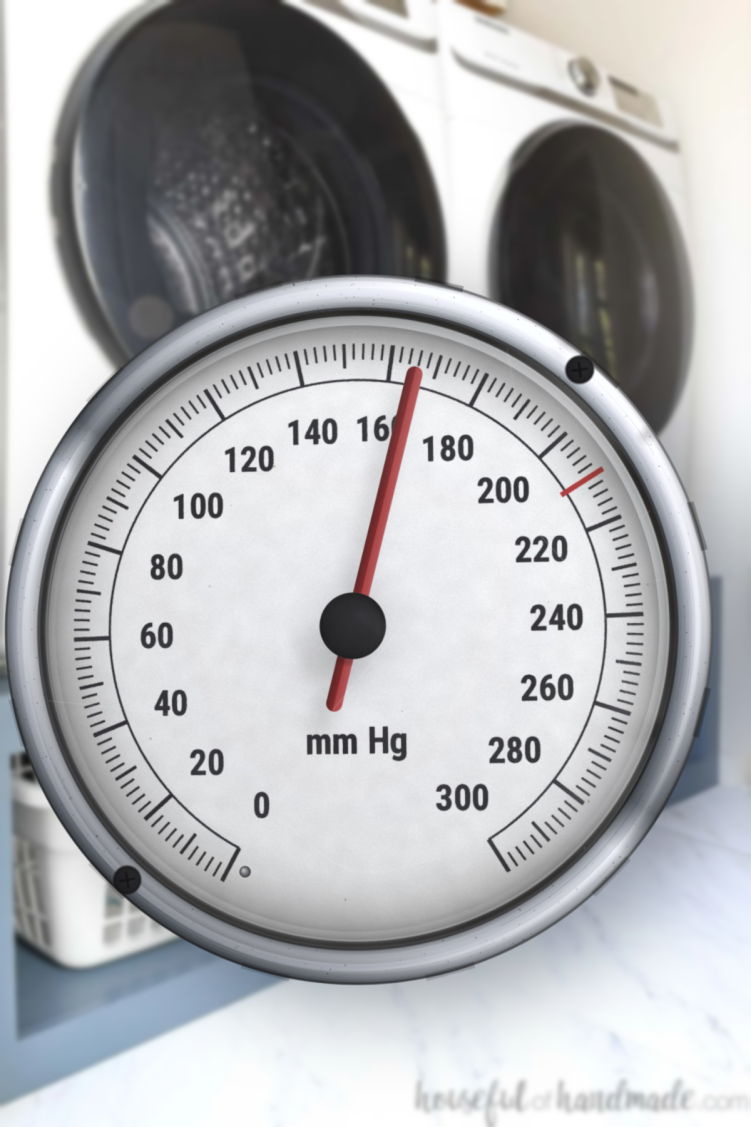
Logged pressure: **166** mmHg
